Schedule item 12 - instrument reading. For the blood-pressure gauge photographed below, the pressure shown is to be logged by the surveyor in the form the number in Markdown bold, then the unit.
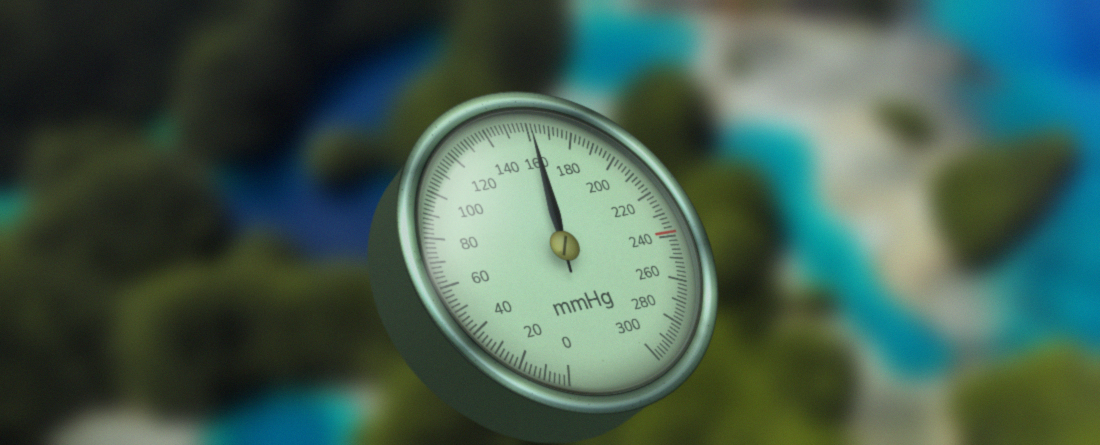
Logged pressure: **160** mmHg
